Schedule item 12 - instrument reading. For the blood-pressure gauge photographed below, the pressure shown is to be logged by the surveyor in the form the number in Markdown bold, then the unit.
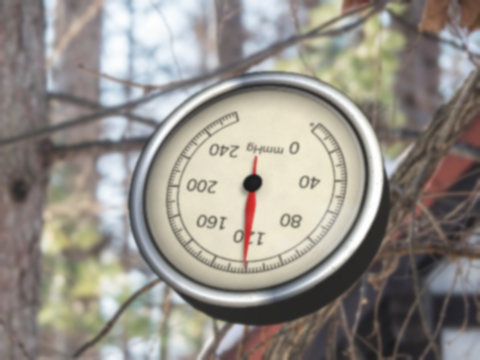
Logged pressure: **120** mmHg
